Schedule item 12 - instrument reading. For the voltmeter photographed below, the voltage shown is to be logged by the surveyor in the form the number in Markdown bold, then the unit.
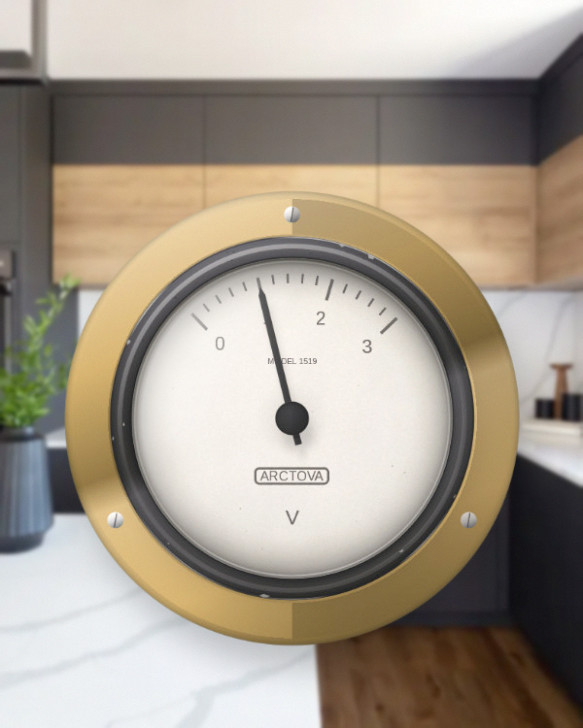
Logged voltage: **1** V
